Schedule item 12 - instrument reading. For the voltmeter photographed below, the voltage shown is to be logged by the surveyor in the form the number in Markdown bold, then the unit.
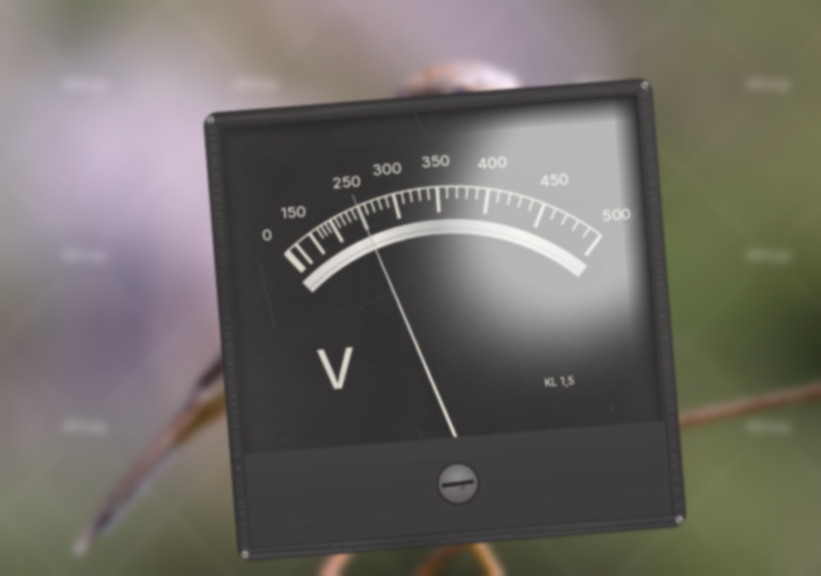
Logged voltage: **250** V
